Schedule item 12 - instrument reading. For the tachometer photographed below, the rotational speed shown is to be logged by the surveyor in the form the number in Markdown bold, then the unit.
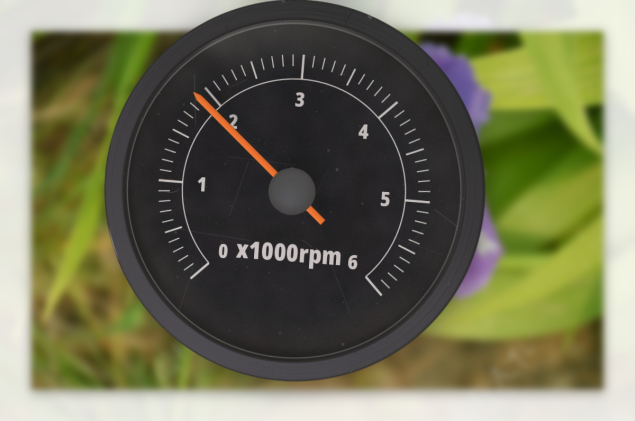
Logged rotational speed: **1900** rpm
